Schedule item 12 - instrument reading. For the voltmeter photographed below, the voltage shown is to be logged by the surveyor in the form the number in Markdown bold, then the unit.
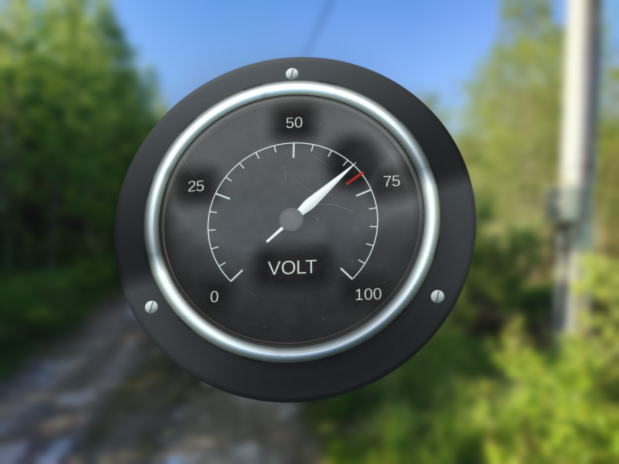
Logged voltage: **67.5** V
